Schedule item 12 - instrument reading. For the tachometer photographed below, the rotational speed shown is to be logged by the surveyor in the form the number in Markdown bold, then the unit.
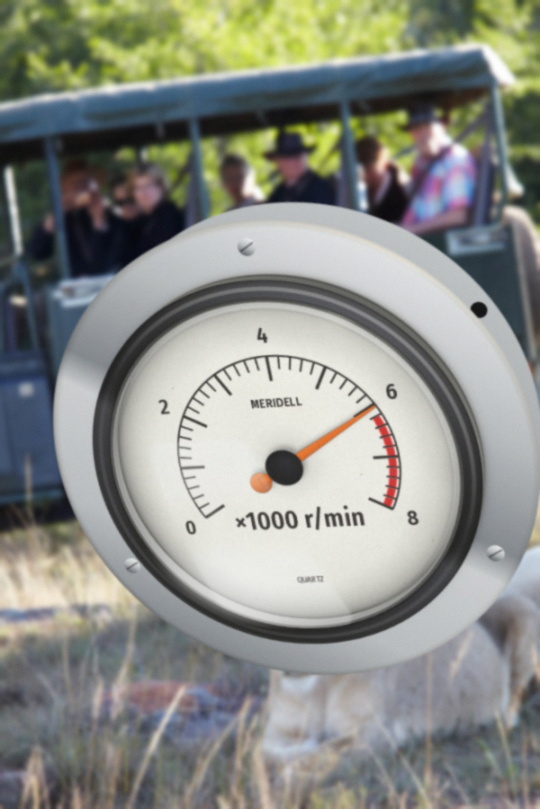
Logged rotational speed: **6000** rpm
